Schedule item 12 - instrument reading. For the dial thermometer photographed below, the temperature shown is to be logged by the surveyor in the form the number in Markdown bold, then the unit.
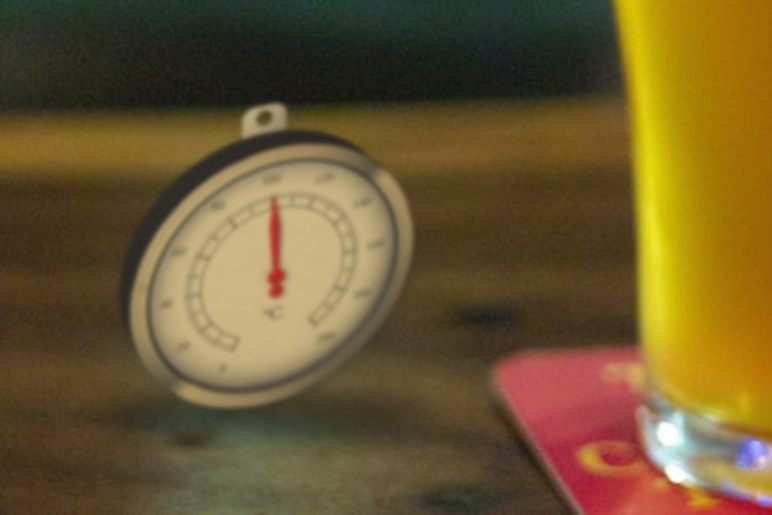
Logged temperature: **100** °C
